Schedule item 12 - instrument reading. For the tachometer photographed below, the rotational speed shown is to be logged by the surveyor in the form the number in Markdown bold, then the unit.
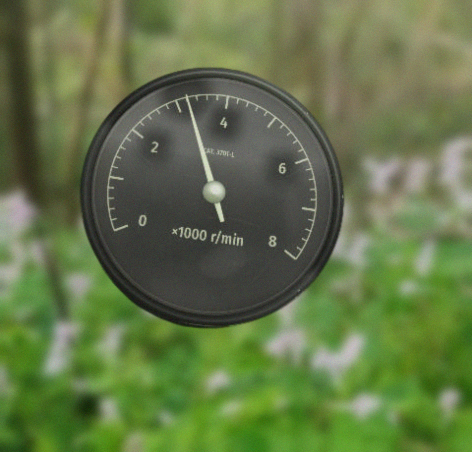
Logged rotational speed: **3200** rpm
